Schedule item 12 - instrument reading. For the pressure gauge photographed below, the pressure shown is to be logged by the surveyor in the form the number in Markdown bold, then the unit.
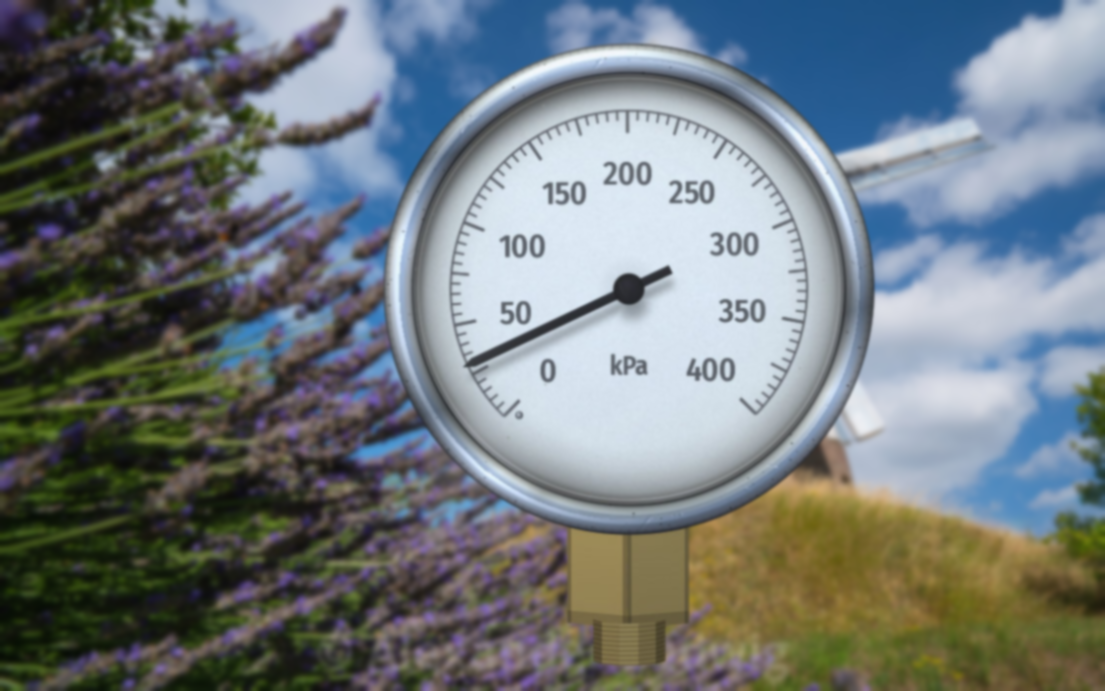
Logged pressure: **30** kPa
